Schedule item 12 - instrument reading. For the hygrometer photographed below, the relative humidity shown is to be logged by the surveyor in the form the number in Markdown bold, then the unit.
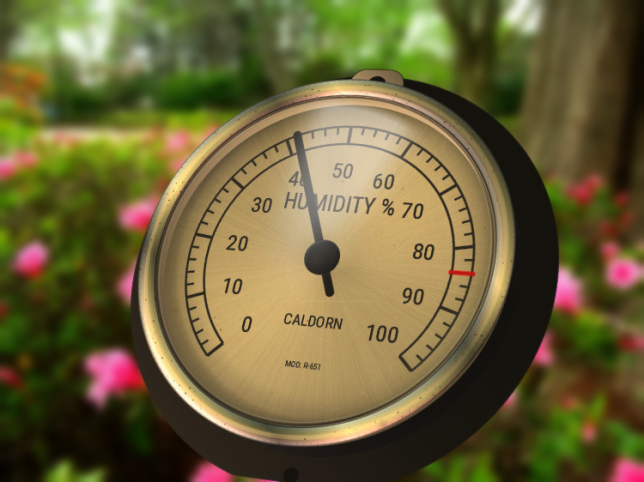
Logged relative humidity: **42** %
